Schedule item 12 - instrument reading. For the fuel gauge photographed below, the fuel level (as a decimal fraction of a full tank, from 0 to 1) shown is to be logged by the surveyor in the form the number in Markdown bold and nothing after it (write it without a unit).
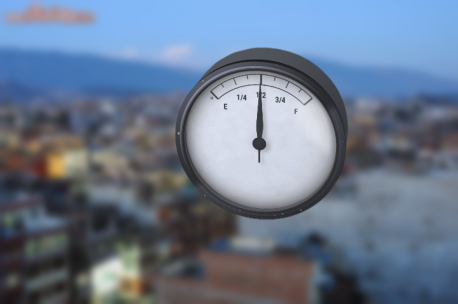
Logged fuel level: **0.5**
